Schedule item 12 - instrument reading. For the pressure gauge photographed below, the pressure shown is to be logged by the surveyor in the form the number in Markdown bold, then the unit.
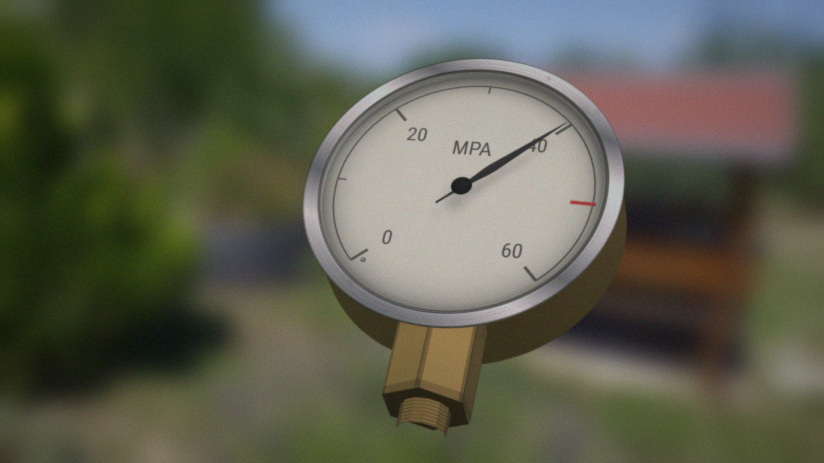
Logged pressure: **40** MPa
